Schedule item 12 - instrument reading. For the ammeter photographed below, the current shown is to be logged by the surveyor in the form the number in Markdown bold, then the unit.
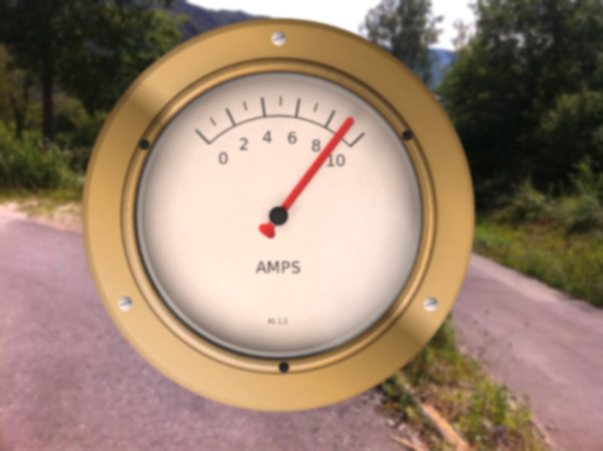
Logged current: **9** A
